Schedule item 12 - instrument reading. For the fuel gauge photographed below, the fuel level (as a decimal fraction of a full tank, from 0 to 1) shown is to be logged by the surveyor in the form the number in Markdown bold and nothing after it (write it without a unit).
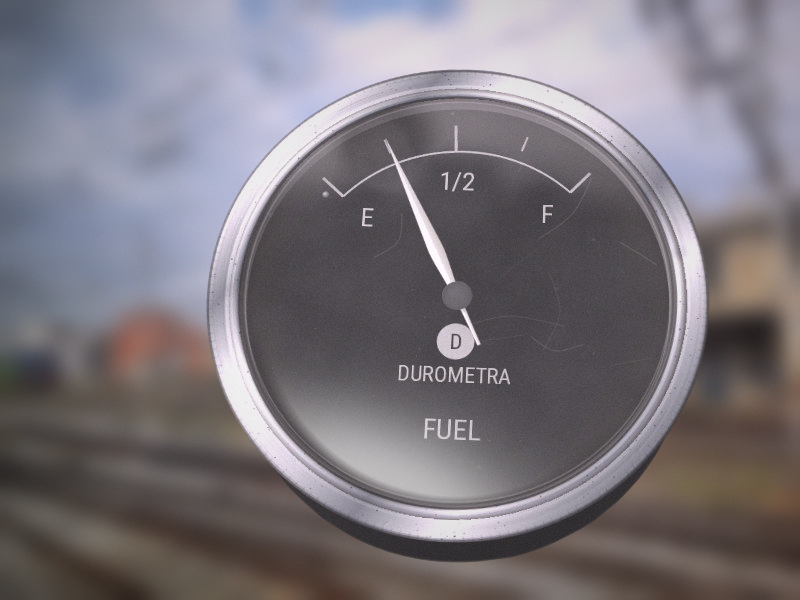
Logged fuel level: **0.25**
